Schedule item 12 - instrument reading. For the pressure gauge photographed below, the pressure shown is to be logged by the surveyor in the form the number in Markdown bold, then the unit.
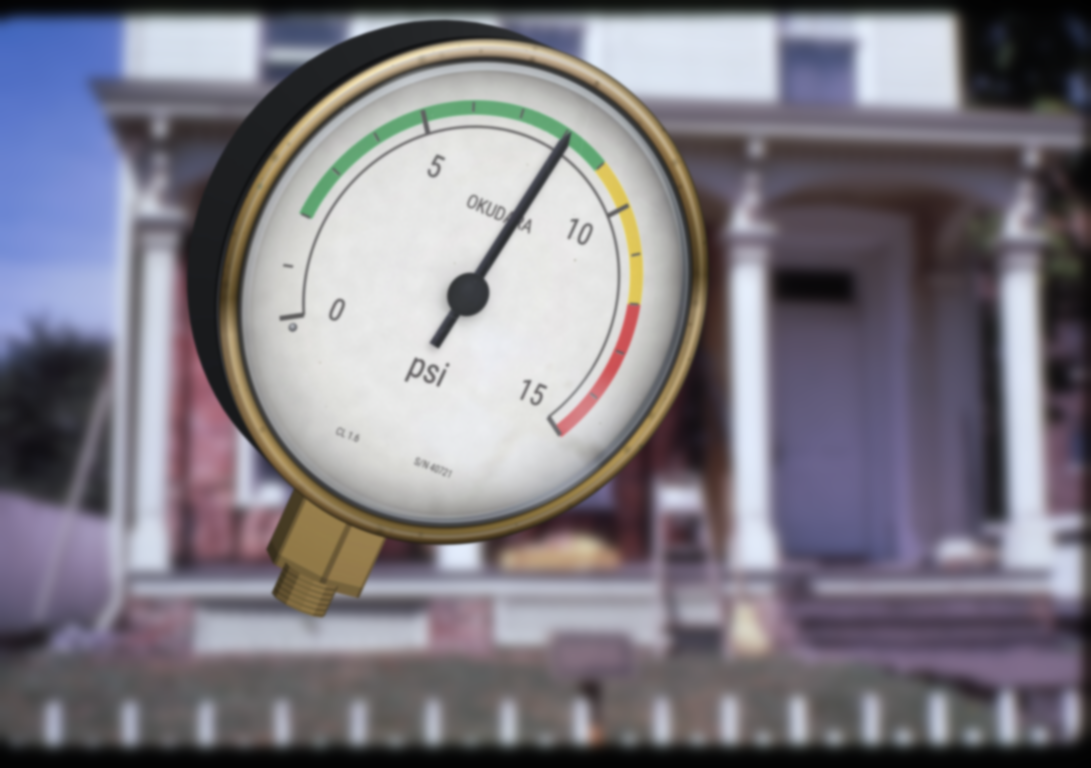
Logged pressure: **8** psi
